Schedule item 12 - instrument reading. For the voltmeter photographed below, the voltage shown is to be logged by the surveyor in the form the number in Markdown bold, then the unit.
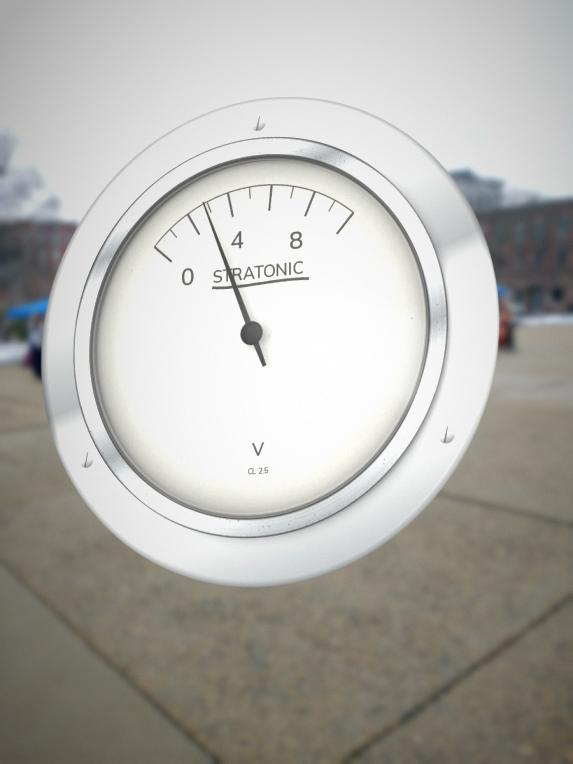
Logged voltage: **3** V
